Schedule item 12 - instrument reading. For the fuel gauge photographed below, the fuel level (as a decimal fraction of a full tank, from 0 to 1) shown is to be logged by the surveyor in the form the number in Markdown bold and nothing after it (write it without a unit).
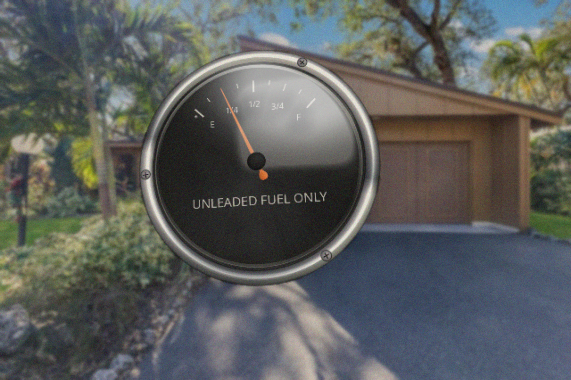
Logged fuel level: **0.25**
